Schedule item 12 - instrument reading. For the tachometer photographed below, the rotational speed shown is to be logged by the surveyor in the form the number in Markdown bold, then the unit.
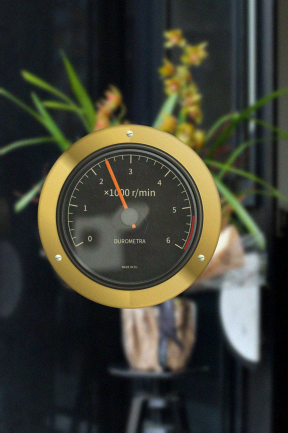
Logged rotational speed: **2400** rpm
